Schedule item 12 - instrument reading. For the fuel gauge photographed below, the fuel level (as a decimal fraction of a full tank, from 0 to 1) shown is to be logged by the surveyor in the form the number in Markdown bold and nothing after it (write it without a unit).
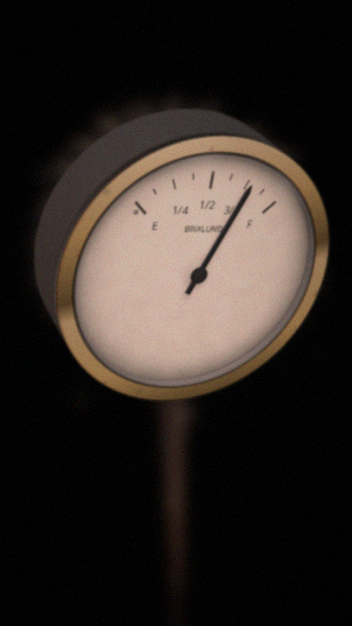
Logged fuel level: **0.75**
